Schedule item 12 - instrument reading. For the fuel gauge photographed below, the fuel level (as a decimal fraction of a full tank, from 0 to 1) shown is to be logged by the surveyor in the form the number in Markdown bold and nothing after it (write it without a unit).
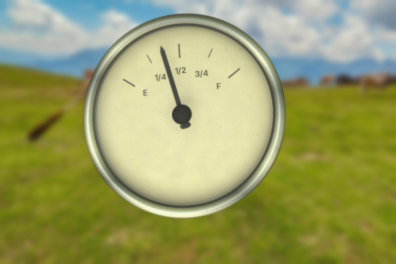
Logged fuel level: **0.375**
